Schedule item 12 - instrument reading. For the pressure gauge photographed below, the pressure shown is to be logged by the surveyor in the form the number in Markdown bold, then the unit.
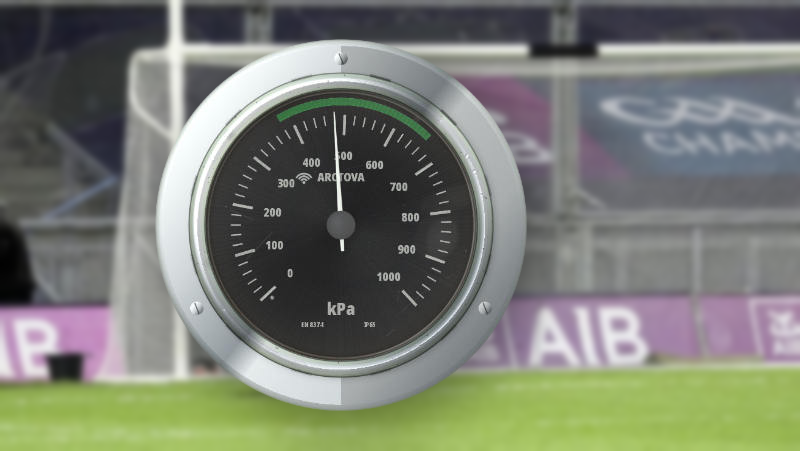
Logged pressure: **480** kPa
